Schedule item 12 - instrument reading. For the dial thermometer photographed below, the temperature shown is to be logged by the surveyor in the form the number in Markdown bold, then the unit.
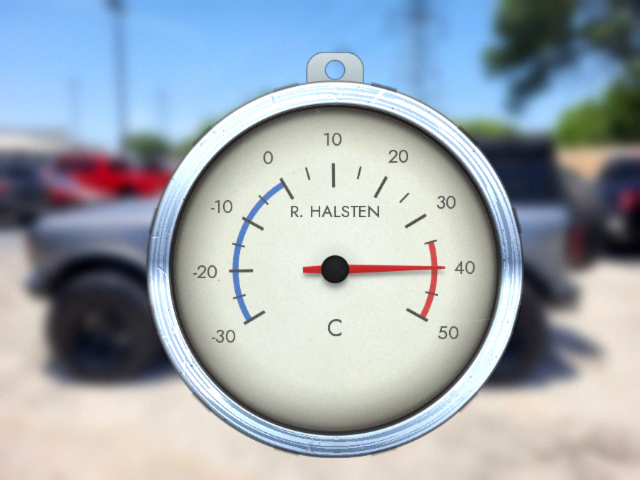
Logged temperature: **40** °C
